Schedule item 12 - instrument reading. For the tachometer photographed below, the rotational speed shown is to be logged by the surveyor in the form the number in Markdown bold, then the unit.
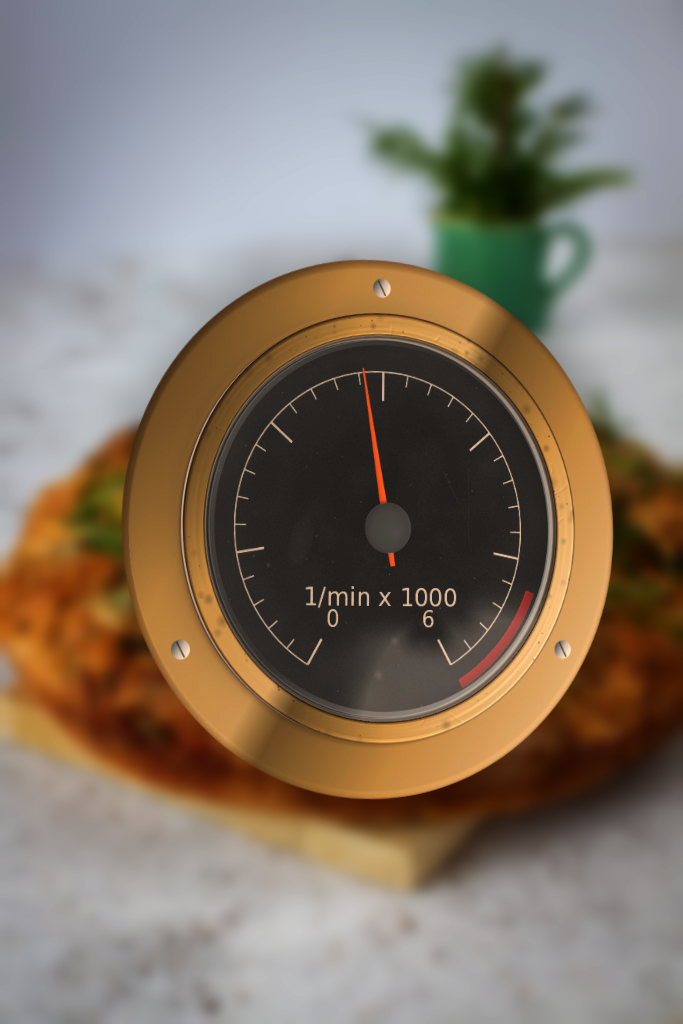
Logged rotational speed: **2800** rpm
